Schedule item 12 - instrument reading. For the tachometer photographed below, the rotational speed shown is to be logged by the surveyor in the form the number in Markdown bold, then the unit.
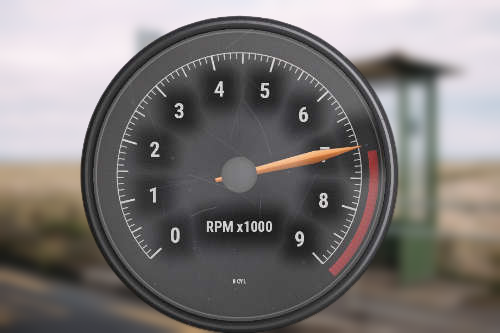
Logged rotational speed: **7000** rpm
